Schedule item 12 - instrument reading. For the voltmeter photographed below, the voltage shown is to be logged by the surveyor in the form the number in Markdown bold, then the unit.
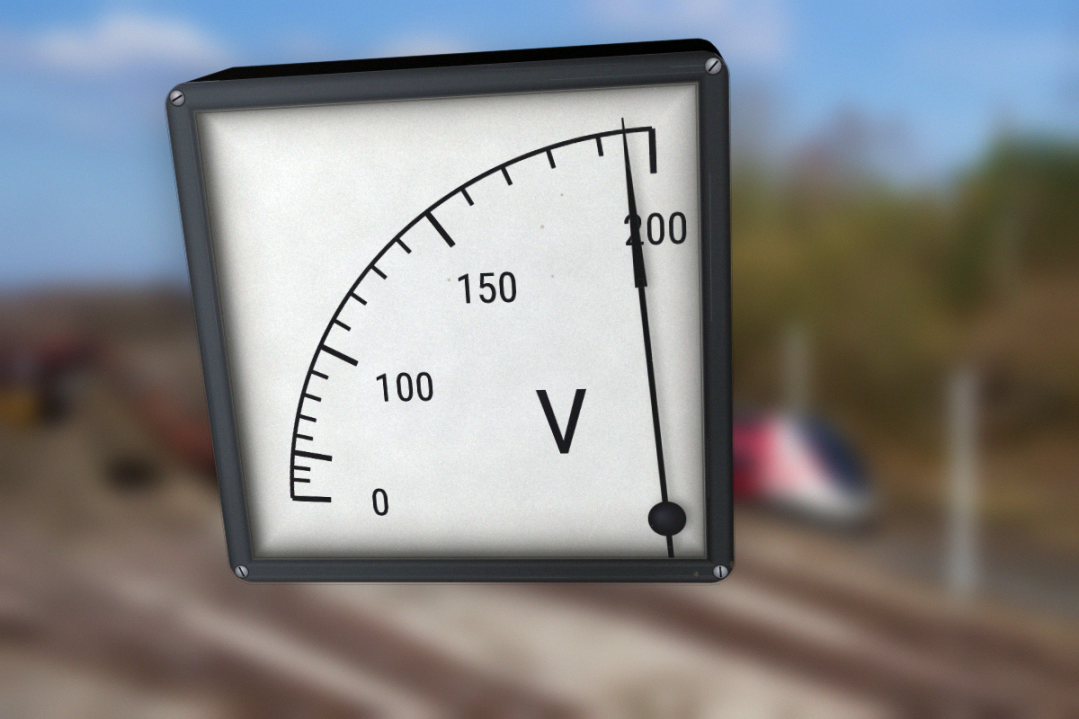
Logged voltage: **195** V
